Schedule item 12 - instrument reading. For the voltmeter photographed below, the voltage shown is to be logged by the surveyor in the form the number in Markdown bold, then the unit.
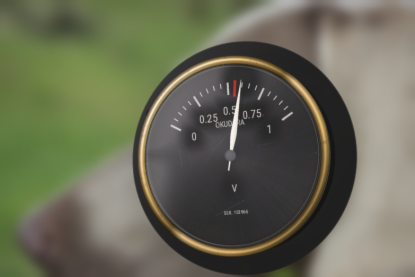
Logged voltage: **0.6** V
